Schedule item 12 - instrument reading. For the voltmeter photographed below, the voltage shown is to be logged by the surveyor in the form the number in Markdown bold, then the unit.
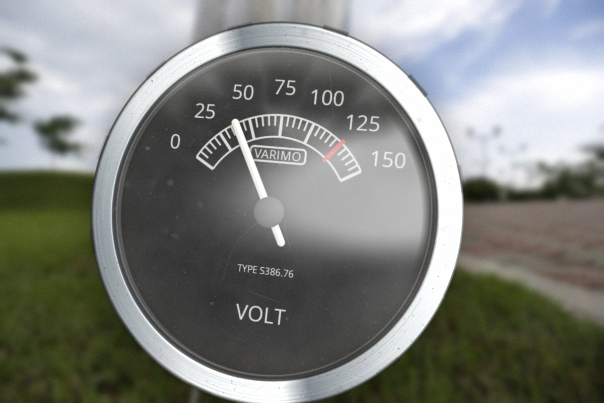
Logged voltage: **40** V
